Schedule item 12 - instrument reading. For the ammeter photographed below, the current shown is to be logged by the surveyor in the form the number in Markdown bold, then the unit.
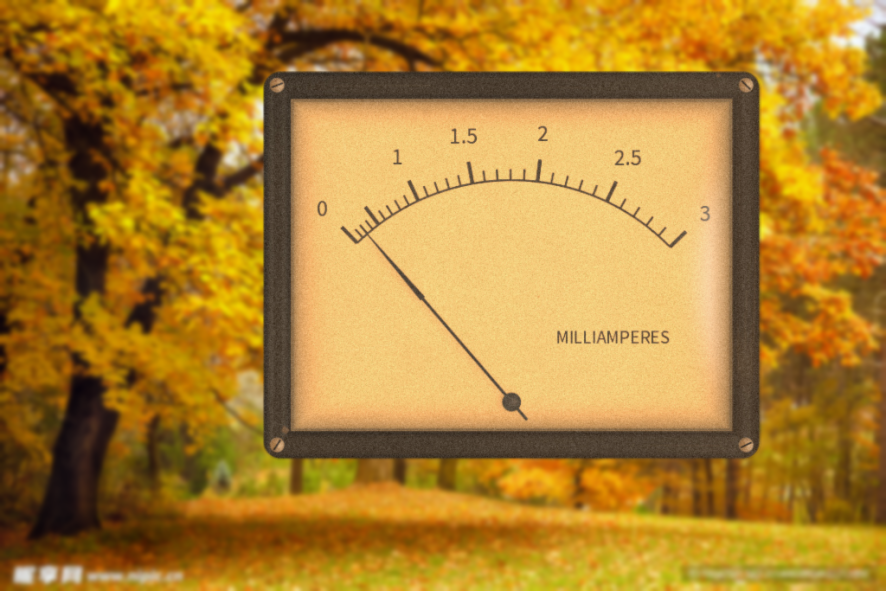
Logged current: **0.3** mA
